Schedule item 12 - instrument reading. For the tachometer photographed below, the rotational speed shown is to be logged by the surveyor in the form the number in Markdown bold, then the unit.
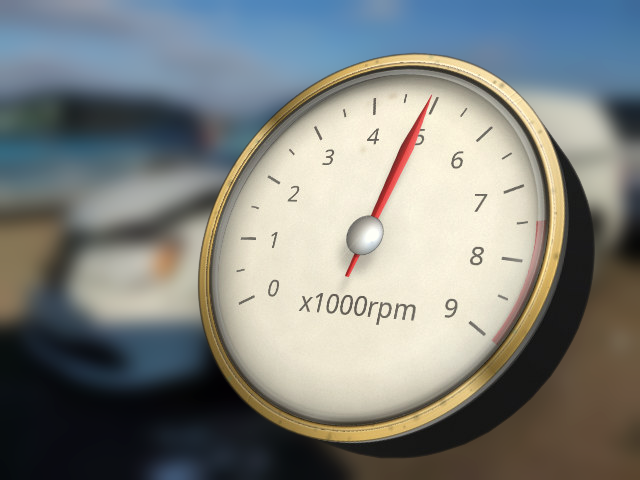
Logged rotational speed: **5000** rpm
